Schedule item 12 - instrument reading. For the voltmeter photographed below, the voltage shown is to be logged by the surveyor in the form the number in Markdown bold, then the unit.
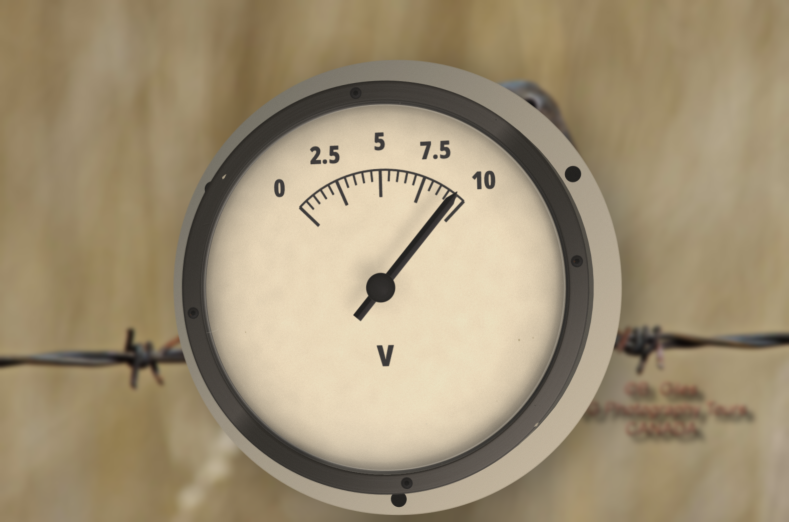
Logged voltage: **9.5** V
